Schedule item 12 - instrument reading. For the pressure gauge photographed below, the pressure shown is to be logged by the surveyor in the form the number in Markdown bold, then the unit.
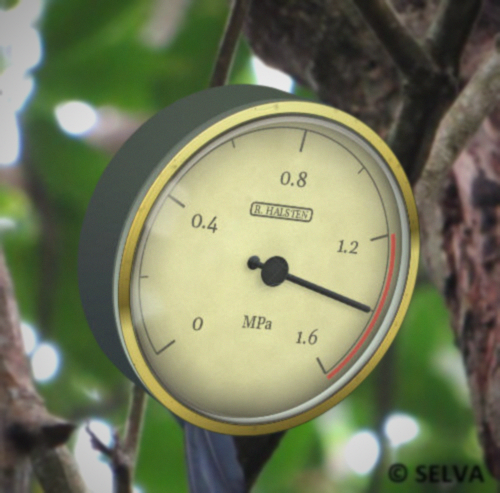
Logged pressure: **1.4** MPa
